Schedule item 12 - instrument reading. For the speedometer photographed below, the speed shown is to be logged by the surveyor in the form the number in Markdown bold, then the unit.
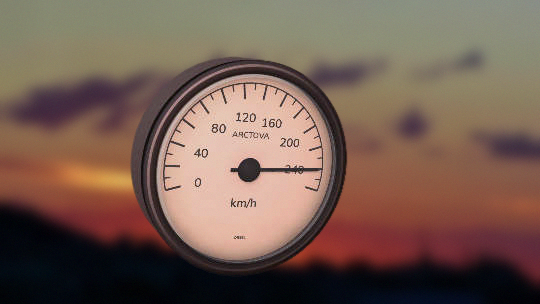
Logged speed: **240** km/h
